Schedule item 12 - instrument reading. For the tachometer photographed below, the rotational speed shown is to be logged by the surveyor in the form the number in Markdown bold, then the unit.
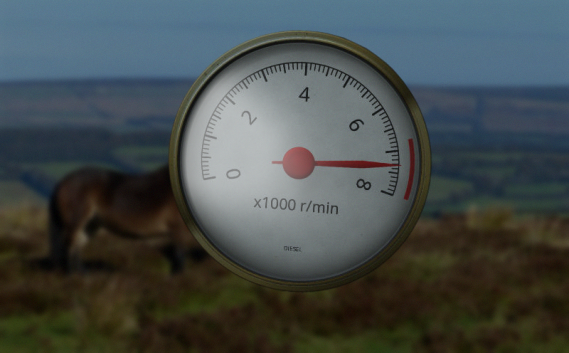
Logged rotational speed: **7300** rpm
